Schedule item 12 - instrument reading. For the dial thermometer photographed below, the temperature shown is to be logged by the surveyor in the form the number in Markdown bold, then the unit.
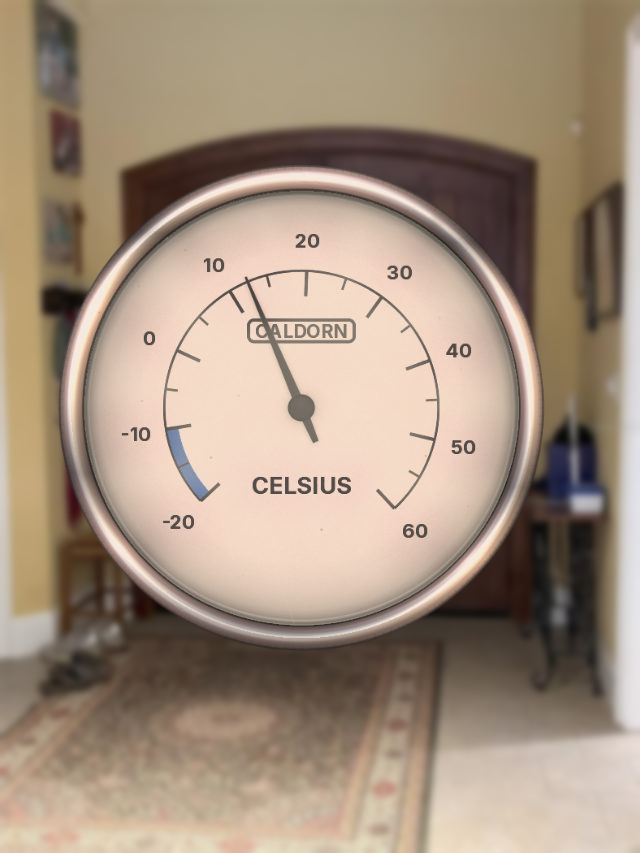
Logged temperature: **12.5** °C
